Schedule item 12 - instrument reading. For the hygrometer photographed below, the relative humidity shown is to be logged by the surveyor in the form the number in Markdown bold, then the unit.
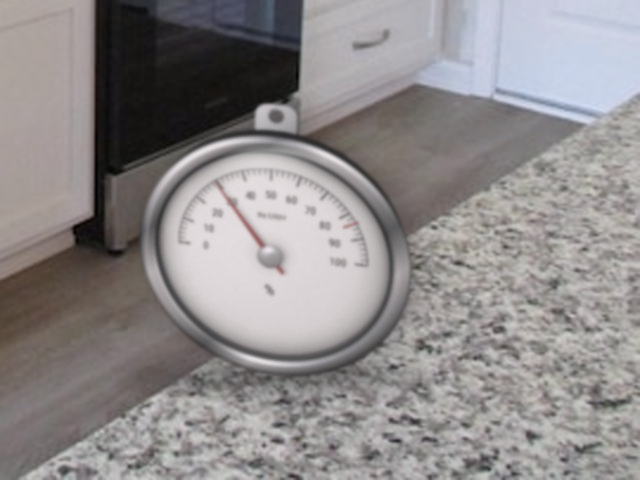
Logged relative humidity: **30** %
